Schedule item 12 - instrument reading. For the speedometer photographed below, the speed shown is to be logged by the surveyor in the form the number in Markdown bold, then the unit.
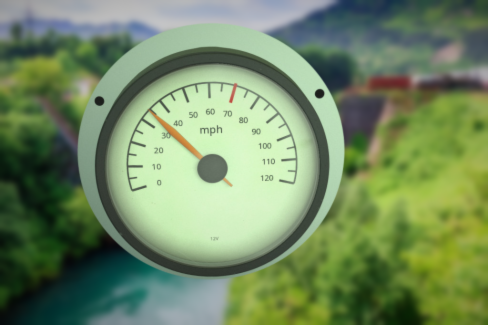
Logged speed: **35** mph
